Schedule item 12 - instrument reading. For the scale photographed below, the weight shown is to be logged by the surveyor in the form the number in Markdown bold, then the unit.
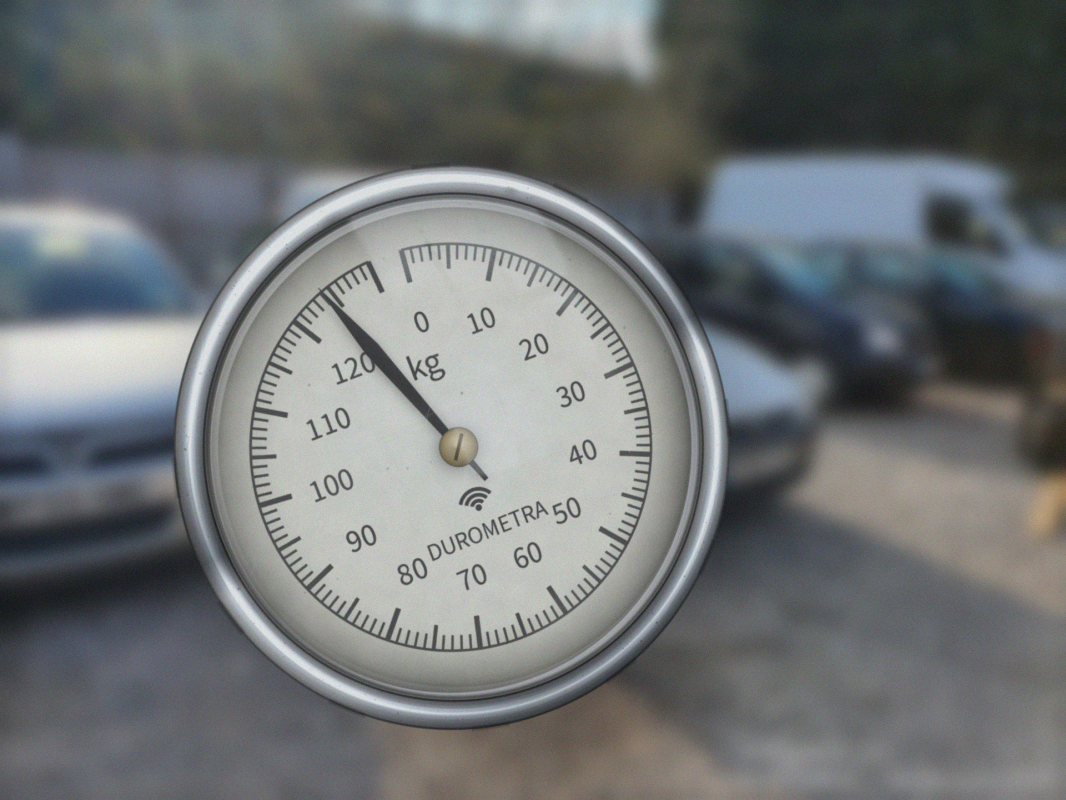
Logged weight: **124** kg
